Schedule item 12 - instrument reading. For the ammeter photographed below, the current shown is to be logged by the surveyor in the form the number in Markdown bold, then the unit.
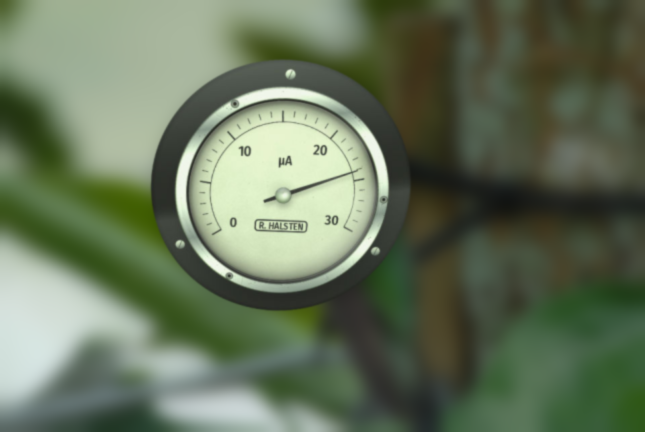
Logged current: **24** µA
